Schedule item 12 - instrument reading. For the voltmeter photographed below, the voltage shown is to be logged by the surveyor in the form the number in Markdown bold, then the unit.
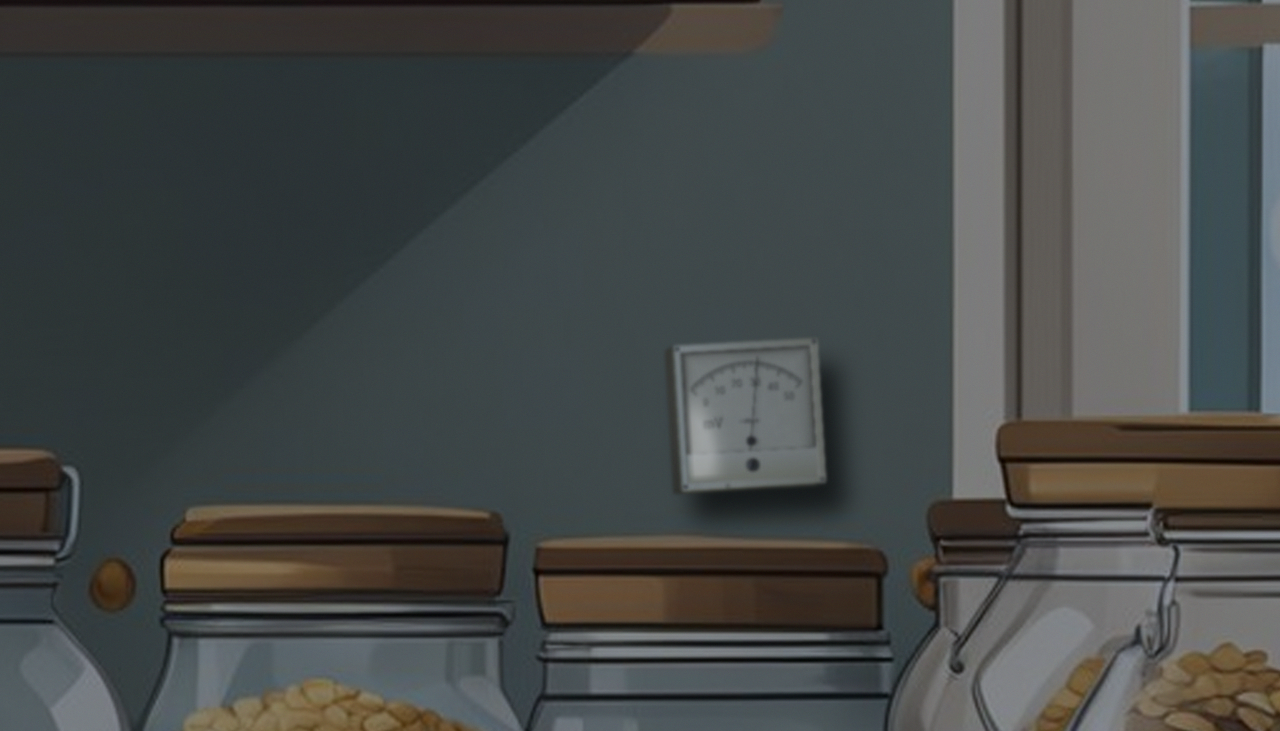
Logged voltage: **30** mV
